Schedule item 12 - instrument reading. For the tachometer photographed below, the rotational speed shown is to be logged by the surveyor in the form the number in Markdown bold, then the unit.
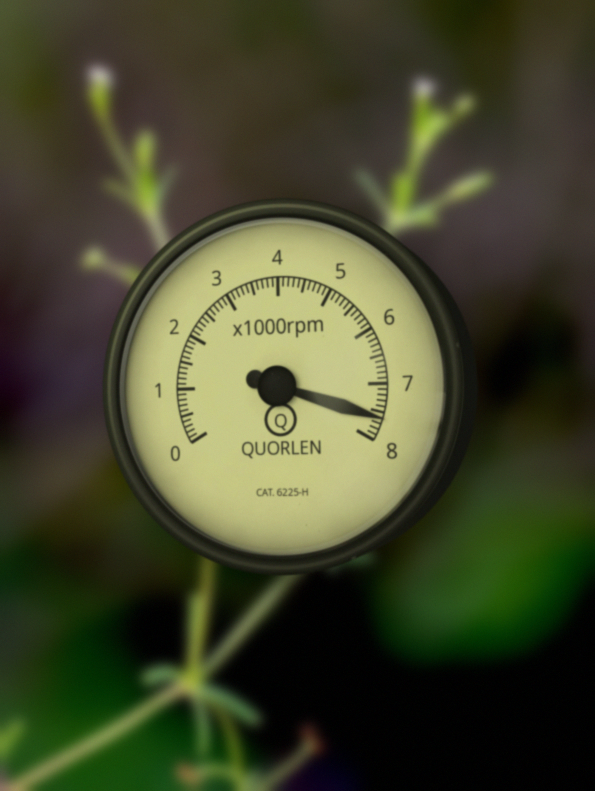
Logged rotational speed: **7600** rpm
